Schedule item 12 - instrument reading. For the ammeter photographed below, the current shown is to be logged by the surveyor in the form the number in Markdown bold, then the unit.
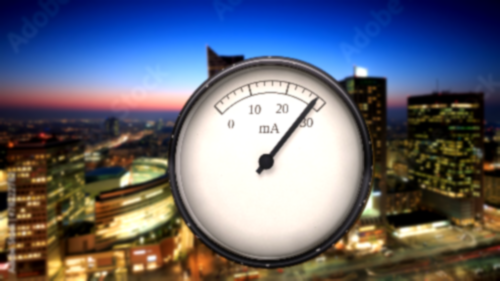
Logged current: **28** mA
